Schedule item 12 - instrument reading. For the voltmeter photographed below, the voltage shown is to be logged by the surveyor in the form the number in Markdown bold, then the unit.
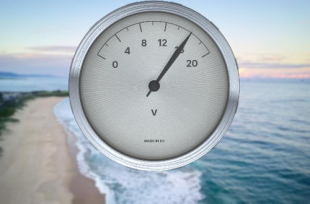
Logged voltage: **16** V
